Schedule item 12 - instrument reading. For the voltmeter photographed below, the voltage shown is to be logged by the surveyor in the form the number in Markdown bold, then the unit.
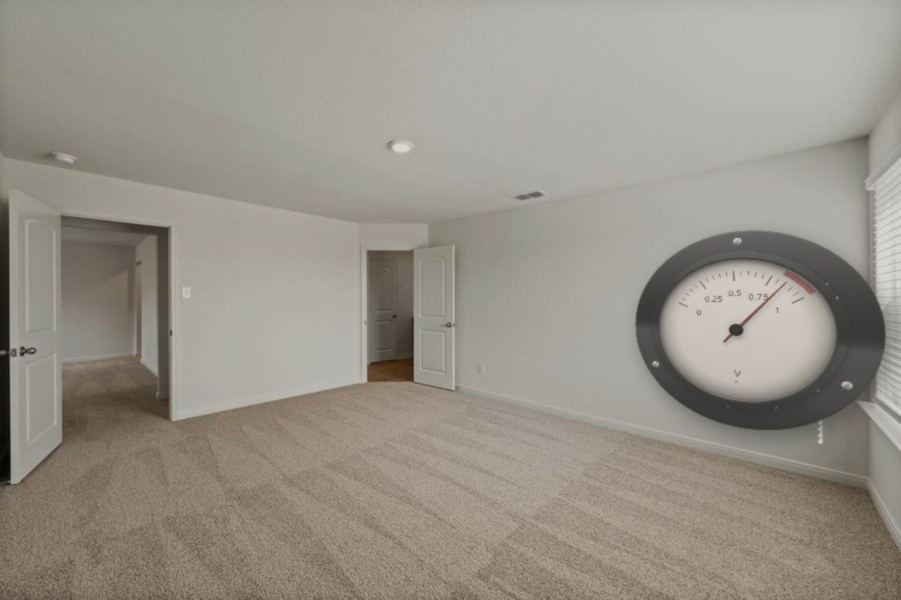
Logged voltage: **0.85** V
